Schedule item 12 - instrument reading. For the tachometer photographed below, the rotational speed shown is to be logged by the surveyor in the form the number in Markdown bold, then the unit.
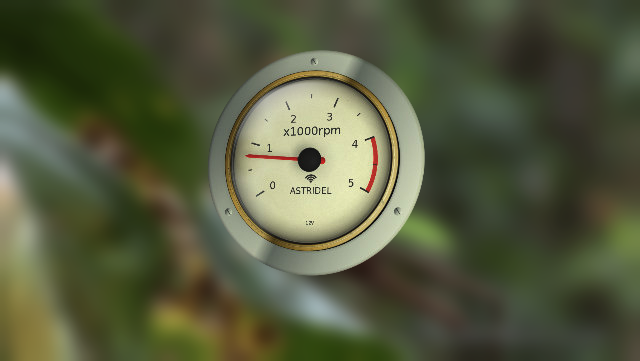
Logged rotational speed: **750** rpm
